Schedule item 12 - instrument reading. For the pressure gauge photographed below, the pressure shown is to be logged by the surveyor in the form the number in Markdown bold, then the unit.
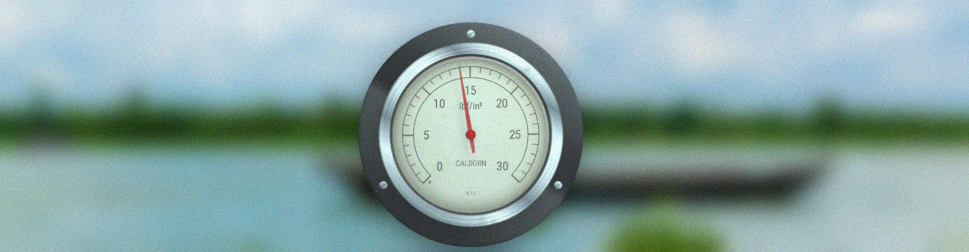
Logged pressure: **14** psi
